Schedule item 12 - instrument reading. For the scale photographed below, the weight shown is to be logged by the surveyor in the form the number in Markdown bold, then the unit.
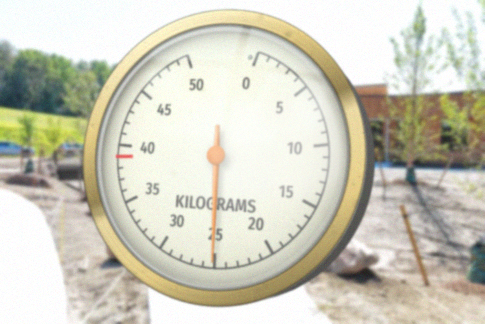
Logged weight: **25** kg
